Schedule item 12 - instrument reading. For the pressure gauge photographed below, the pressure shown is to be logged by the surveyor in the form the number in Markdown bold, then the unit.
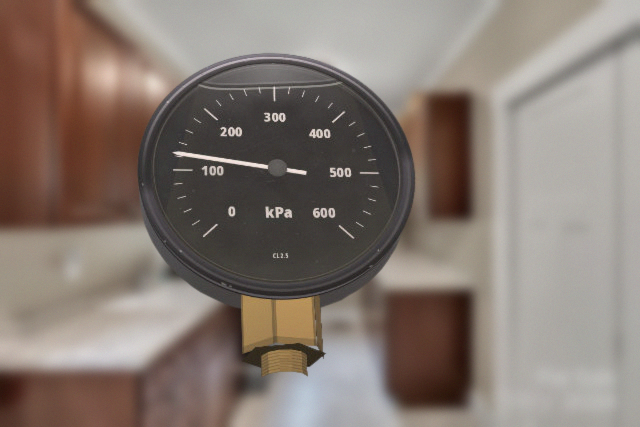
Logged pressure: **120** kPa
